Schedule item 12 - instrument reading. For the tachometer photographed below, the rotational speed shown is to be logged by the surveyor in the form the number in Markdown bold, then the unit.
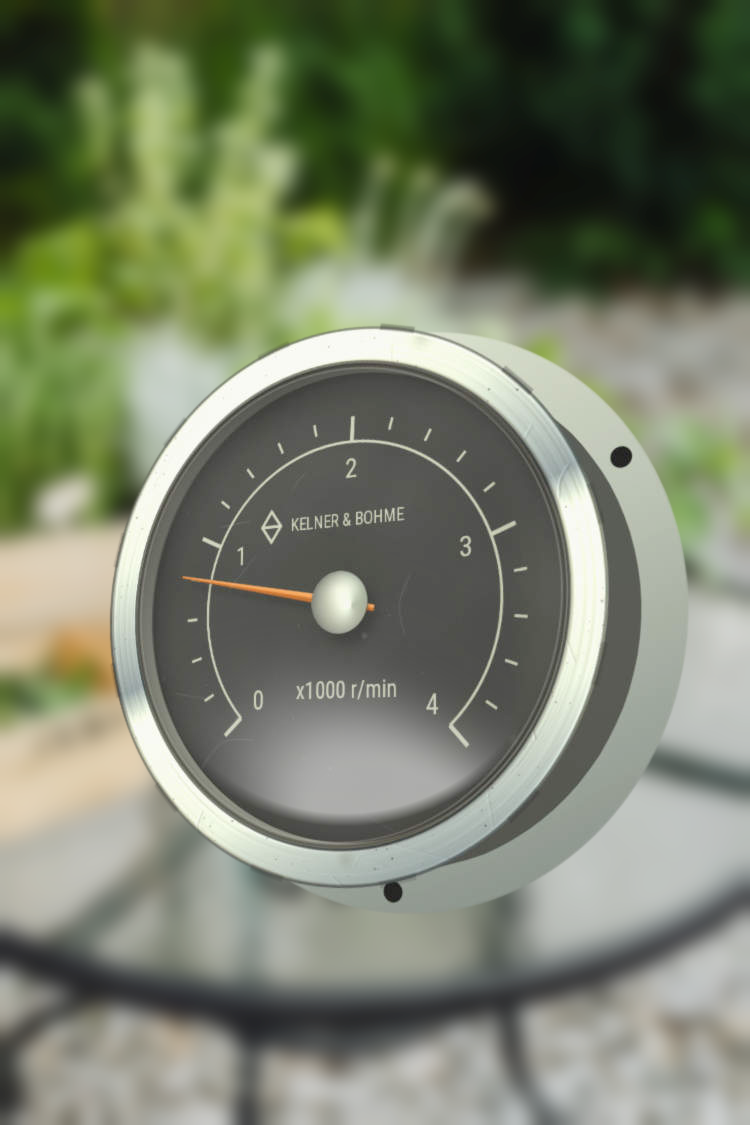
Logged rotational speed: **800** rpm
